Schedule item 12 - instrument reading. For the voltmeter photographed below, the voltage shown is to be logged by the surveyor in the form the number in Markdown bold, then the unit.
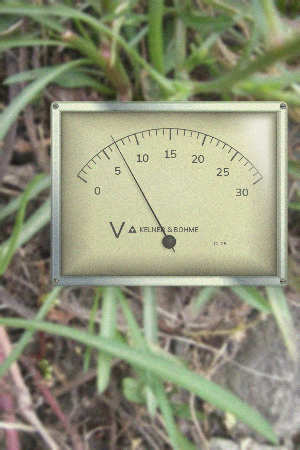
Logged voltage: **7** V
